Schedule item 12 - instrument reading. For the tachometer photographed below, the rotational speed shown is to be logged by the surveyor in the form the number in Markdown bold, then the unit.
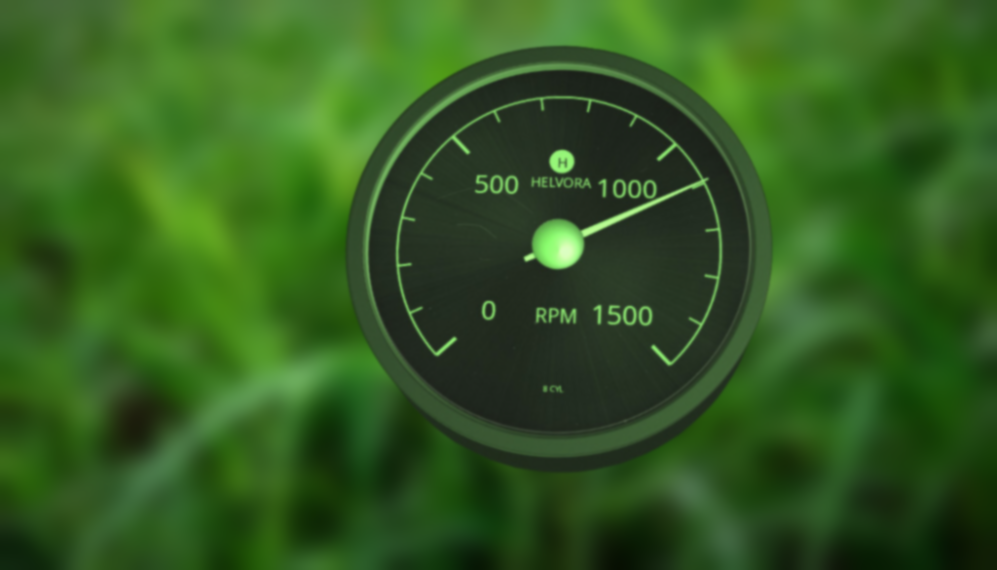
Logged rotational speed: **1100** rpm
